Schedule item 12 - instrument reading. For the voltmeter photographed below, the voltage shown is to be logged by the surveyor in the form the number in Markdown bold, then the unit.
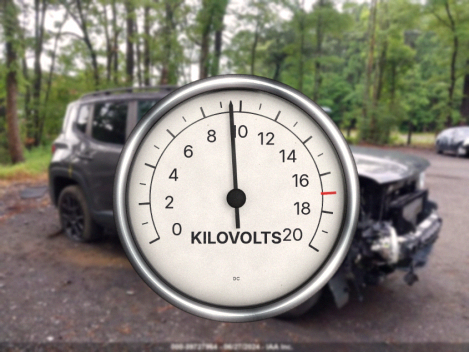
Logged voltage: **9.5** kV
